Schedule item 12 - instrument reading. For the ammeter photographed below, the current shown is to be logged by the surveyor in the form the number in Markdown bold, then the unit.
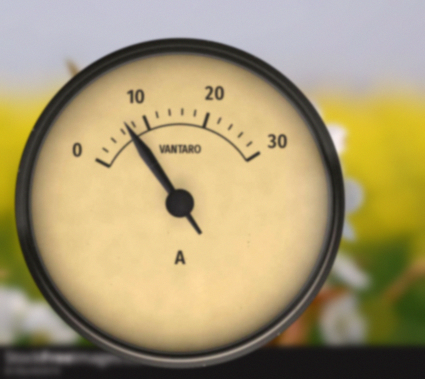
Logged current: **7** A
